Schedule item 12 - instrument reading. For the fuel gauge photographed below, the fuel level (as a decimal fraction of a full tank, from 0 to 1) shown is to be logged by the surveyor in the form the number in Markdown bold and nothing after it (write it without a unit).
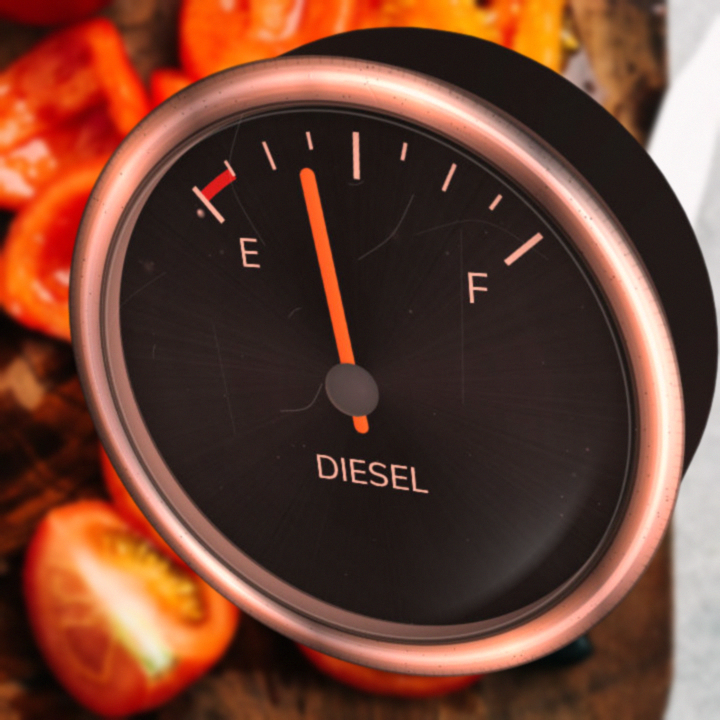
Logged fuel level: **0.375**
